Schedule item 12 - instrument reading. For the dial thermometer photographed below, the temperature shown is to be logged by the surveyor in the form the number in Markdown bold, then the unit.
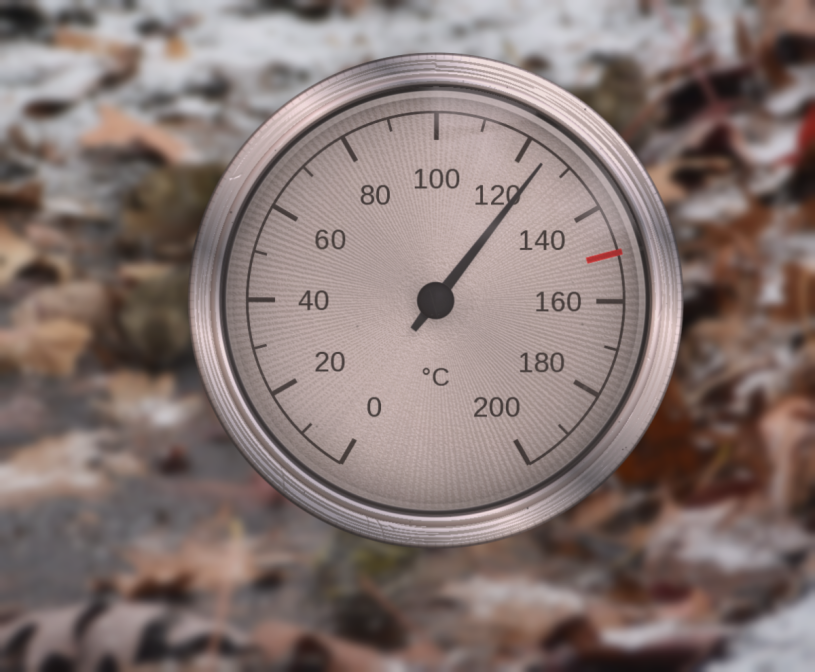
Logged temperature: **125** °C
